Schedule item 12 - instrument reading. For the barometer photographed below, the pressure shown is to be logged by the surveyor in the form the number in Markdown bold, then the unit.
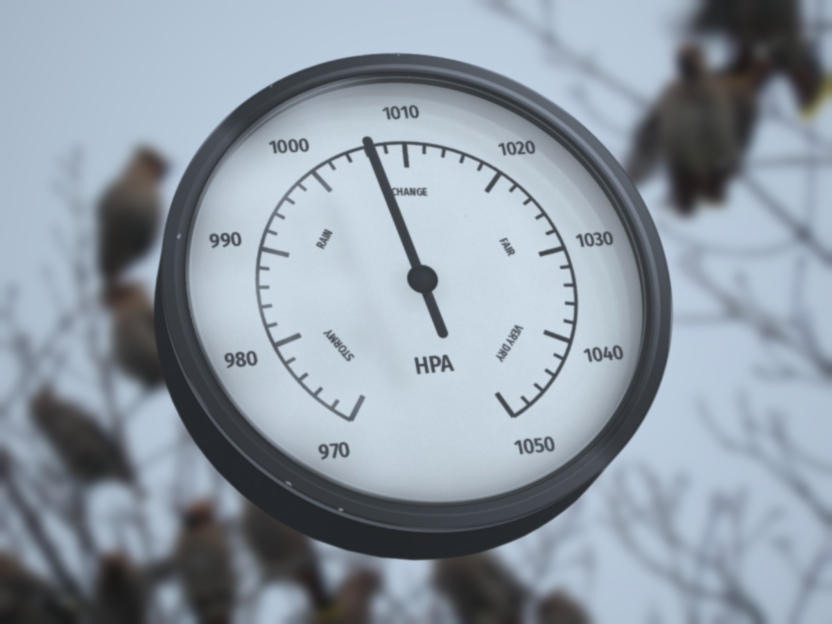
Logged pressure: **1006** hPa
